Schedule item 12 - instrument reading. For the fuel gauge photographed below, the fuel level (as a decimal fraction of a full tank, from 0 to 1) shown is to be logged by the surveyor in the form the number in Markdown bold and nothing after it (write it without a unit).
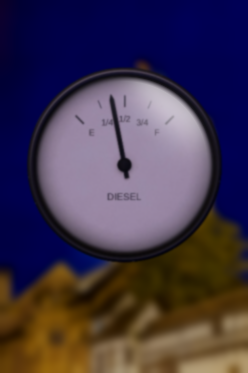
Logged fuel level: **0.375**
